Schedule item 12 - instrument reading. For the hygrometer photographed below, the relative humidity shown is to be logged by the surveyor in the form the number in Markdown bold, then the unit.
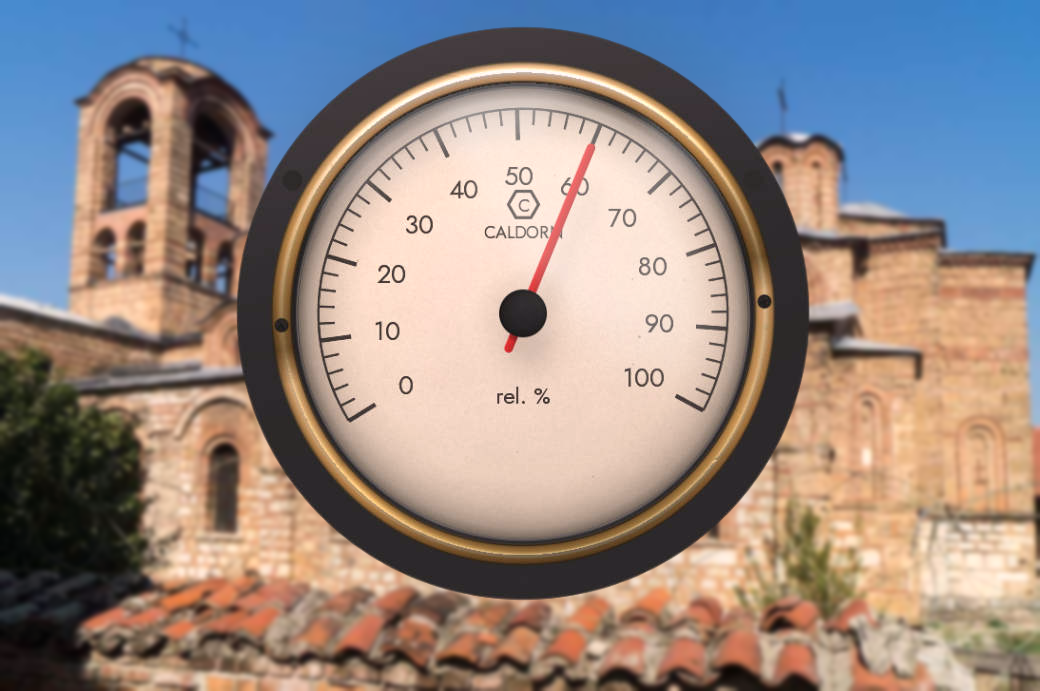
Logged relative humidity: **60** %
